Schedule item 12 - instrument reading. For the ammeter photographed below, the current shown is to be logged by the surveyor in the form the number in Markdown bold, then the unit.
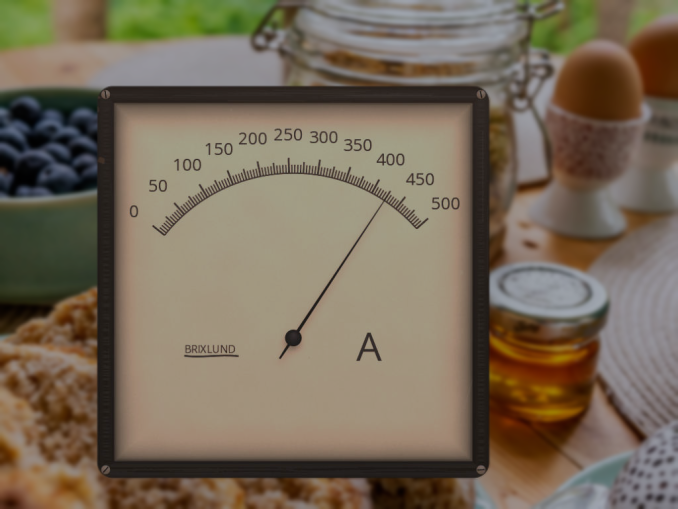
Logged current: **425** A
